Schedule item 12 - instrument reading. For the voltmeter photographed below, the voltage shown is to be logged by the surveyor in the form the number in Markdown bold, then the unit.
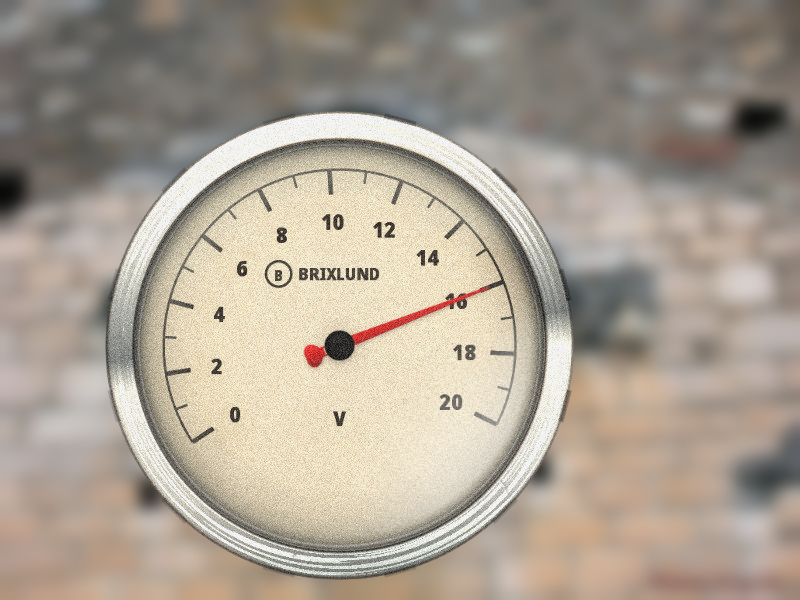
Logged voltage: **16** V
